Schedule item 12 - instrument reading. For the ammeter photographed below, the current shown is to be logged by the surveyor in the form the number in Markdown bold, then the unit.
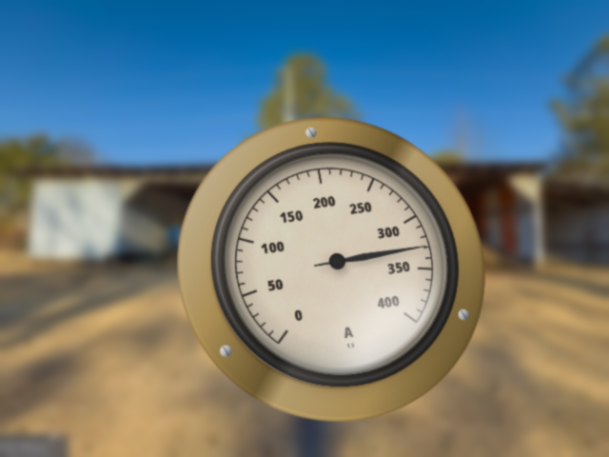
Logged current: **330** A
